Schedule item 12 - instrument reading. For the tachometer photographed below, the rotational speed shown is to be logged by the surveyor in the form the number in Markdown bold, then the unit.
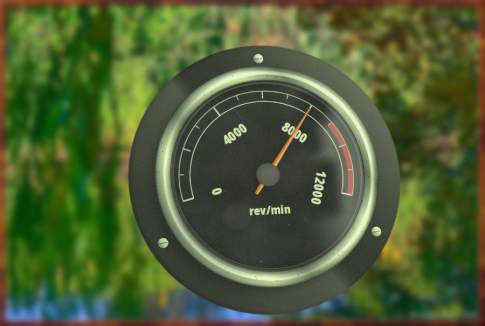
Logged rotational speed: **8000** rpm
